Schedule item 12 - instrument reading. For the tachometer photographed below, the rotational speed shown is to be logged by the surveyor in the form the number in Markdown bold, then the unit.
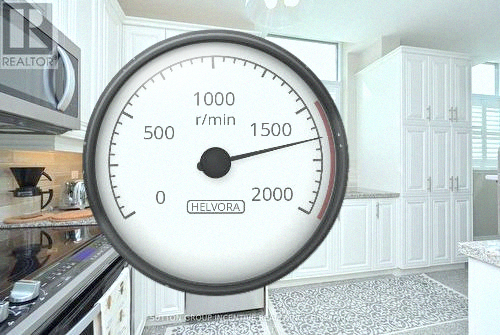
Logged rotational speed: **1650** rpm
